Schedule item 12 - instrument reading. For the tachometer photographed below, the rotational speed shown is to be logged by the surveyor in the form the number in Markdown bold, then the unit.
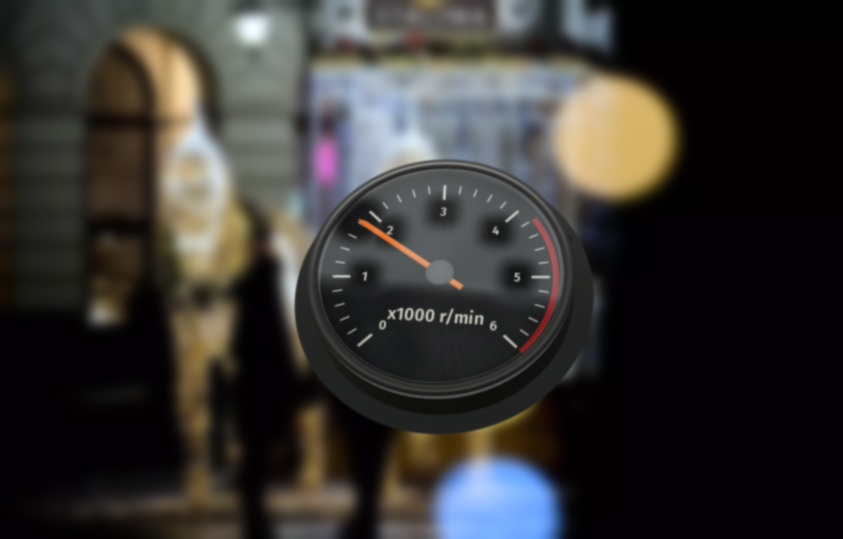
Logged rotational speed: **1800** rpm
